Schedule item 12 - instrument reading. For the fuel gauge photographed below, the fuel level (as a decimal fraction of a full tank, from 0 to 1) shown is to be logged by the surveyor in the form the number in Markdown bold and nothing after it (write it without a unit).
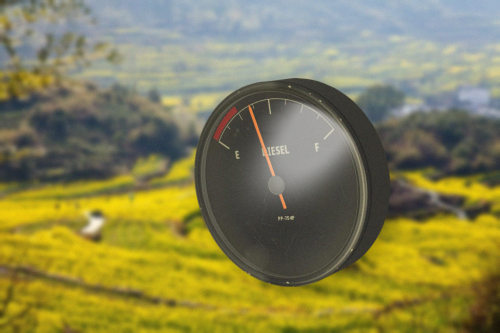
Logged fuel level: **0.375**
